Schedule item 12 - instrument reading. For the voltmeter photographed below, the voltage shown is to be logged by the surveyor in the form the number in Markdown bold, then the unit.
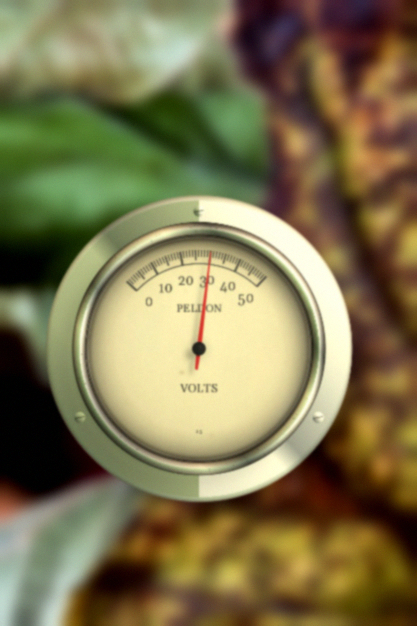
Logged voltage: **30** V
